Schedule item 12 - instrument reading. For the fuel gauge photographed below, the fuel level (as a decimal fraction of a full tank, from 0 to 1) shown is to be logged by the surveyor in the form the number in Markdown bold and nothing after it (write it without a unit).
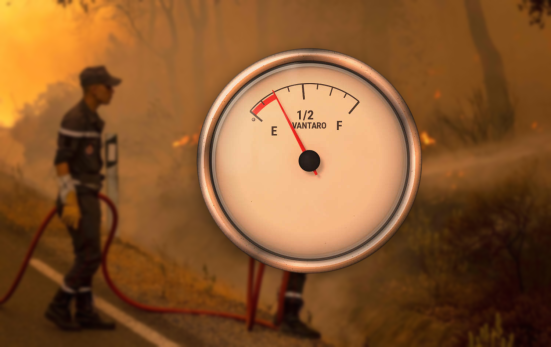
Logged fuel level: **0.25**
